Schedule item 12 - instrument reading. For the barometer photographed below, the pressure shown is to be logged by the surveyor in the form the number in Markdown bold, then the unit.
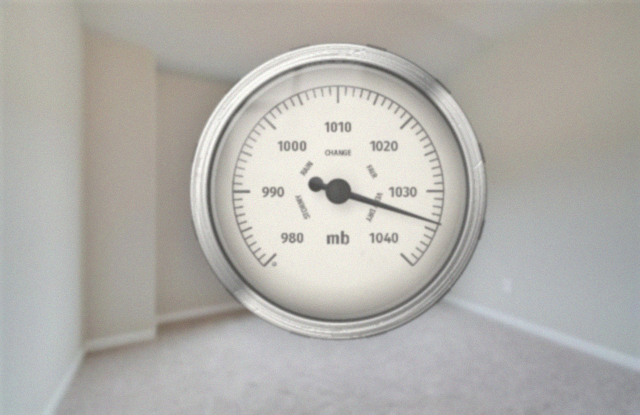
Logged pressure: **1034** mbar
